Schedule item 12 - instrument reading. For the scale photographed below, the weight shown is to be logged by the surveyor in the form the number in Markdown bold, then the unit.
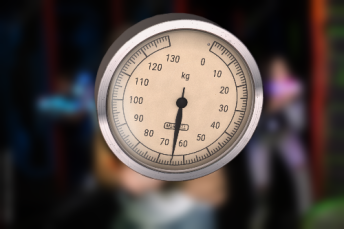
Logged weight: **65** kg
